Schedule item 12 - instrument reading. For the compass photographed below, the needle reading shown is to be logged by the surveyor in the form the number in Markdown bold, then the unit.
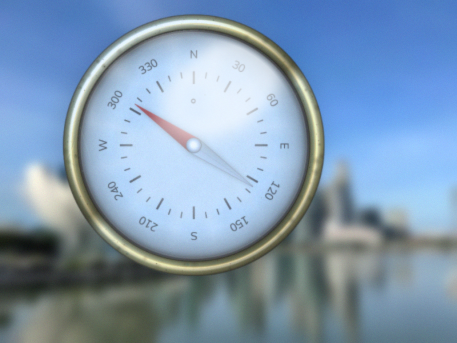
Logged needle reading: **305** °
